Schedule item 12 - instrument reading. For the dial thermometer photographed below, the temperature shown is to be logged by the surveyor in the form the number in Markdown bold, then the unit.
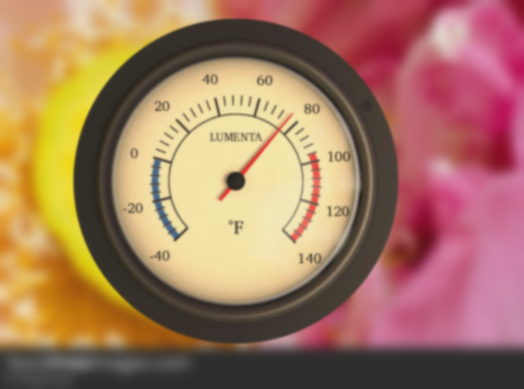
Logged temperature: **76** °F
